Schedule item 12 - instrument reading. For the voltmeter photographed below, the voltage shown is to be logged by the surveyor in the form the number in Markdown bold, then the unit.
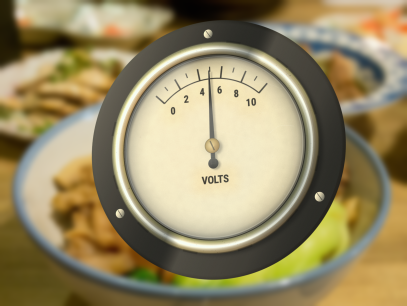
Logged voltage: **5** V
